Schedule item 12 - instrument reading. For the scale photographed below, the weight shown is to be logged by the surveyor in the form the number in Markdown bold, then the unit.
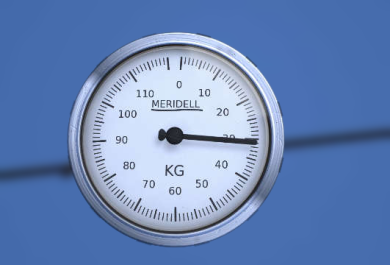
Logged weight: **31** kg
